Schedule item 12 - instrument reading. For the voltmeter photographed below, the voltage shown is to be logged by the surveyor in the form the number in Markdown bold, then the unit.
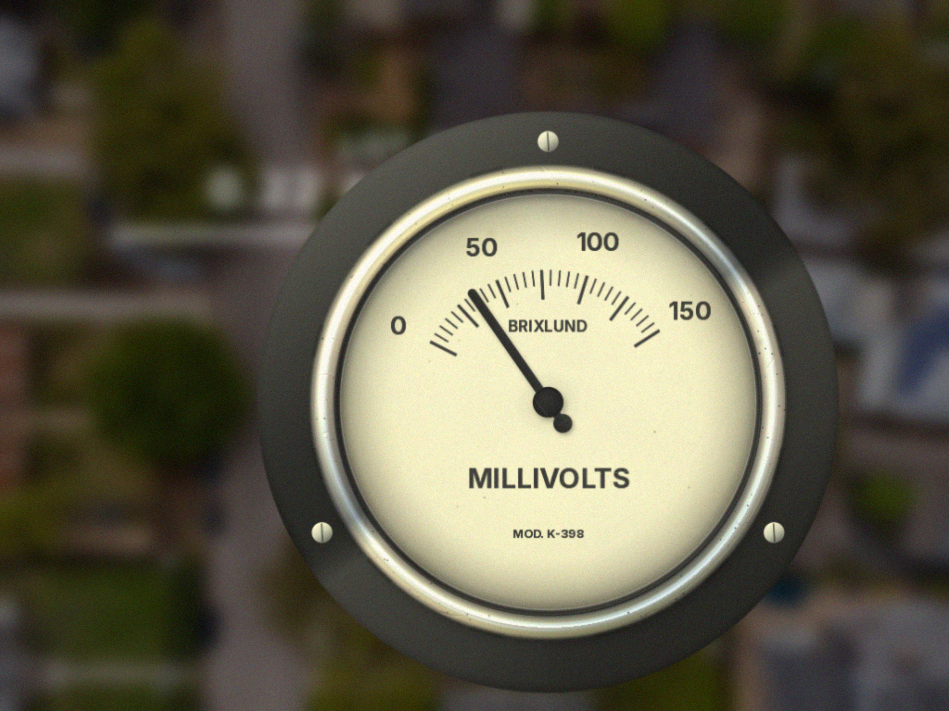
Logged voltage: **35** mV
